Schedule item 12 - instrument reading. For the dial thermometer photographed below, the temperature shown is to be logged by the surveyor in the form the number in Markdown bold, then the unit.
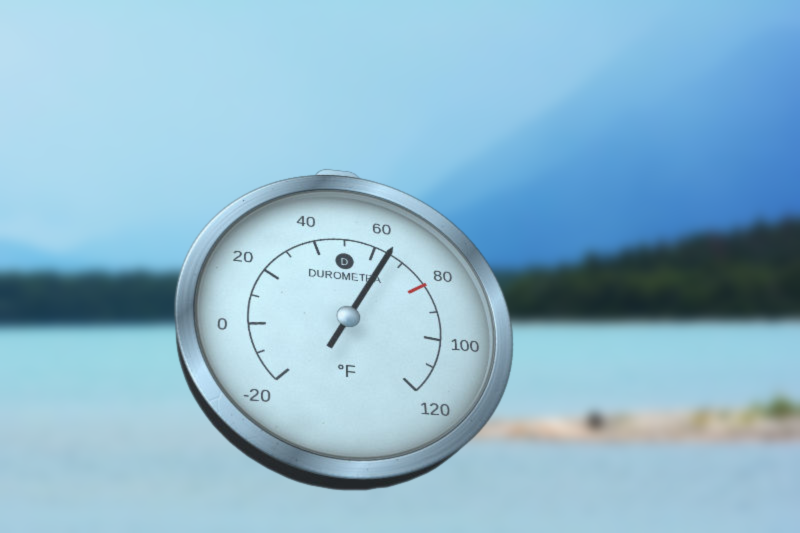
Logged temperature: **65** °F
